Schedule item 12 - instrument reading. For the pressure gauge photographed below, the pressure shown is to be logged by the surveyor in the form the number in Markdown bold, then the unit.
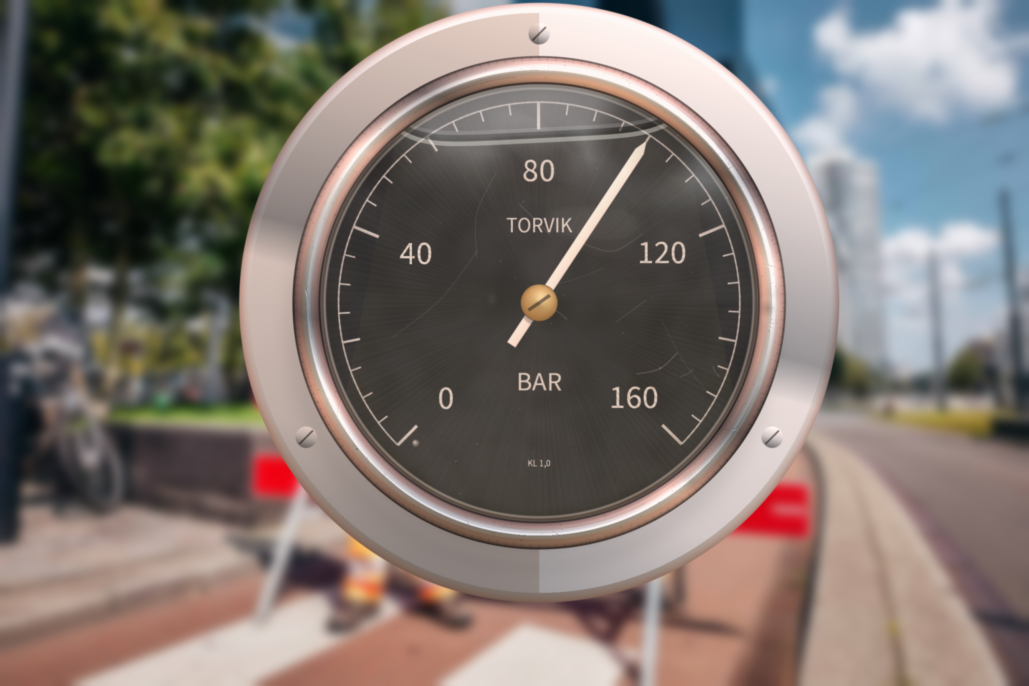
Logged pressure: **100** bar
